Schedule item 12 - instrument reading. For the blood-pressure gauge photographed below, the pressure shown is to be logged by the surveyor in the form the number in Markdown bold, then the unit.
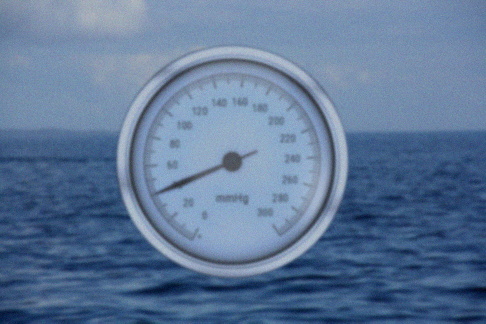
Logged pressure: **40** mmHg
